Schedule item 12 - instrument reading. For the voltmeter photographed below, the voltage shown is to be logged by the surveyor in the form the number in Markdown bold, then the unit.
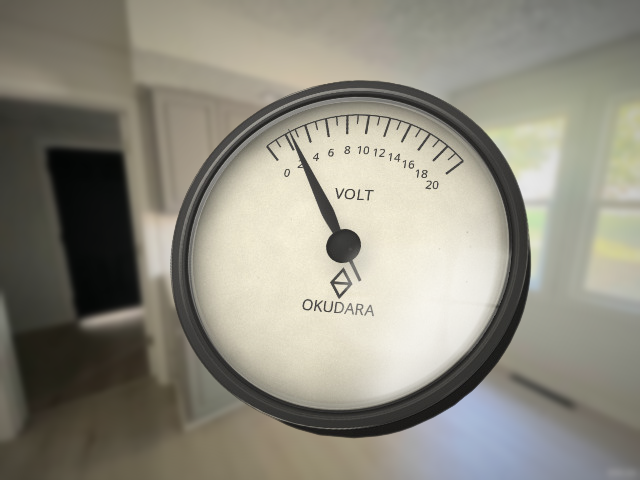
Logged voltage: **2.5** V
